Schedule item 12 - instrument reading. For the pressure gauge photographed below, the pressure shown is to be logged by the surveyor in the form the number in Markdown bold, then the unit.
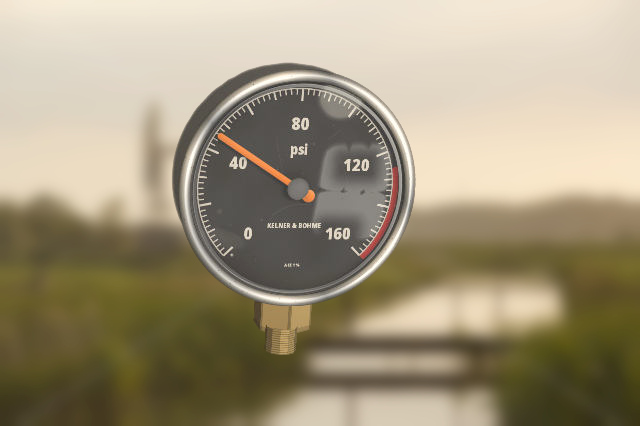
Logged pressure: **46** psi
